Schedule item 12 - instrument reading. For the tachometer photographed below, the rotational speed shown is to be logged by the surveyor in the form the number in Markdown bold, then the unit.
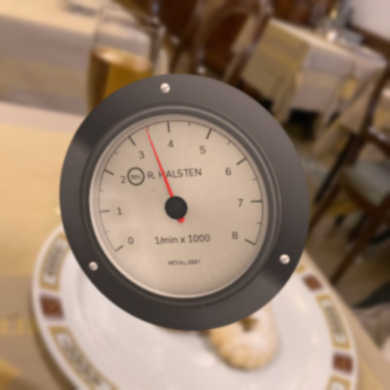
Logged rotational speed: **3500** rpm
